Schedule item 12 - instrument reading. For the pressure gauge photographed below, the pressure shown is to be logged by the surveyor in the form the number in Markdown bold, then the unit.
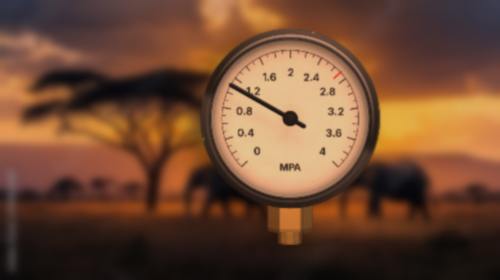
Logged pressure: **1.1** MPa
